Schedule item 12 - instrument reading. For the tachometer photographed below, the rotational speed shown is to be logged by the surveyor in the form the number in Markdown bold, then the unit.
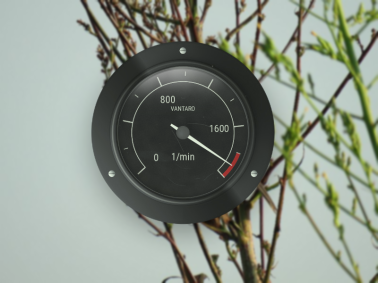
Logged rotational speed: **1900** rpm
